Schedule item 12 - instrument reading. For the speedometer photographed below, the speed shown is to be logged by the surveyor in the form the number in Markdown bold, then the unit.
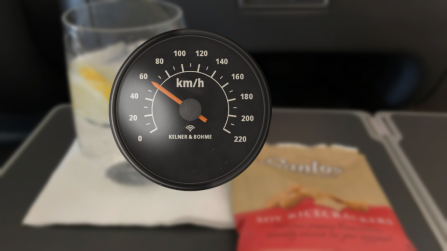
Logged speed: **60** km/h
